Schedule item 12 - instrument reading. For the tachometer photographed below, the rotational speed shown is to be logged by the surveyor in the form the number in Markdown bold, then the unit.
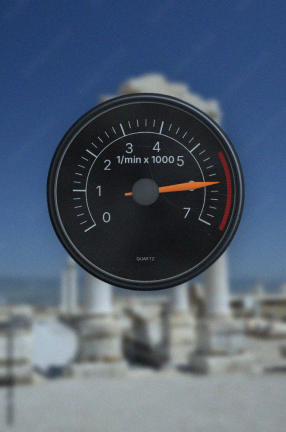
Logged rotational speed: **6000** rpm
